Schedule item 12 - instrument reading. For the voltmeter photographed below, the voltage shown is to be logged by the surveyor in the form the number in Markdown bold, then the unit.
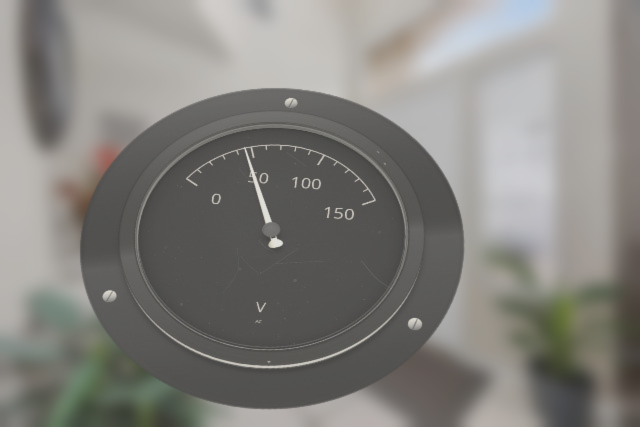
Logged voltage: **45** V
